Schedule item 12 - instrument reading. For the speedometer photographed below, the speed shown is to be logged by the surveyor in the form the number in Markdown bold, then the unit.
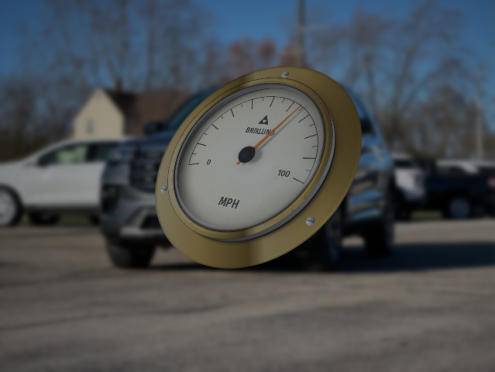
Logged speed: **65** mph
